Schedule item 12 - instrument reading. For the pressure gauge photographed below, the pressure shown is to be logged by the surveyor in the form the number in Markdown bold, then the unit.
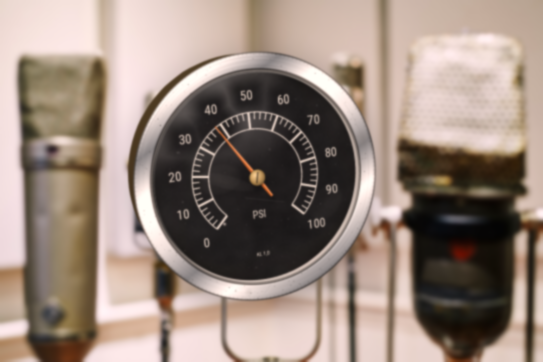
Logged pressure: **38** psi
